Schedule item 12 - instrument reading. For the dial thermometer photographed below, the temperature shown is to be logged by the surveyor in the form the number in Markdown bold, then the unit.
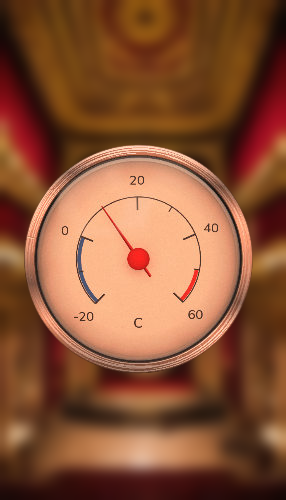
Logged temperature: **10** °C
